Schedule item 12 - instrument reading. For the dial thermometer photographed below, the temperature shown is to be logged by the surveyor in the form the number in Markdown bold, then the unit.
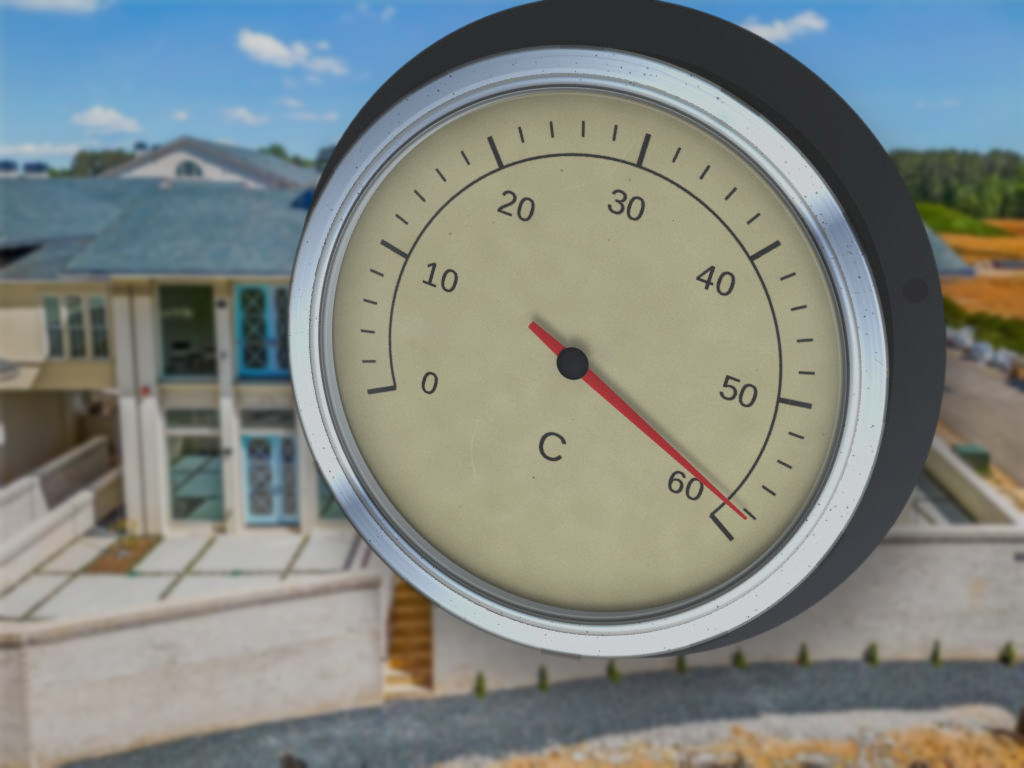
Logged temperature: **58** °C
